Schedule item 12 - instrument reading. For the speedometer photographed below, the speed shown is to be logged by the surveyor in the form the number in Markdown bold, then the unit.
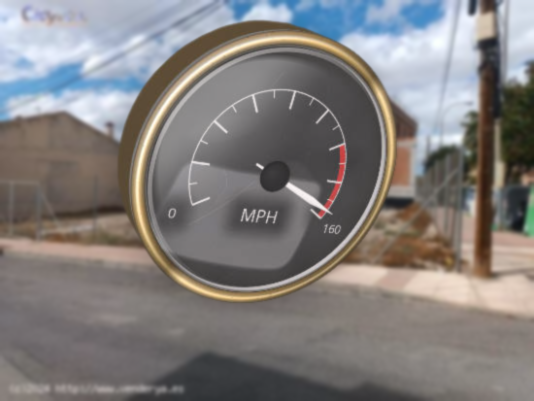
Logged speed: **155** mph
